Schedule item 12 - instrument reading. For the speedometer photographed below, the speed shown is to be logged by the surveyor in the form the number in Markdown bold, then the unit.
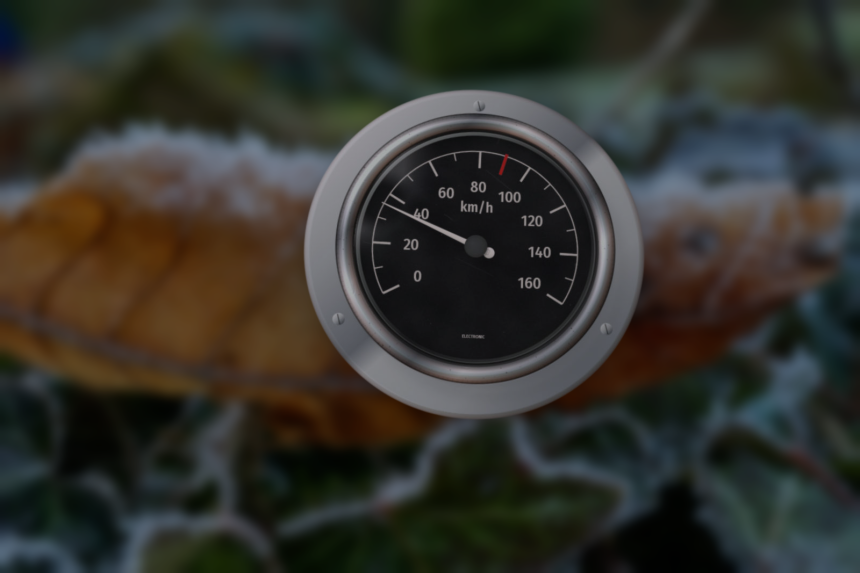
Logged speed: **35** km/h
